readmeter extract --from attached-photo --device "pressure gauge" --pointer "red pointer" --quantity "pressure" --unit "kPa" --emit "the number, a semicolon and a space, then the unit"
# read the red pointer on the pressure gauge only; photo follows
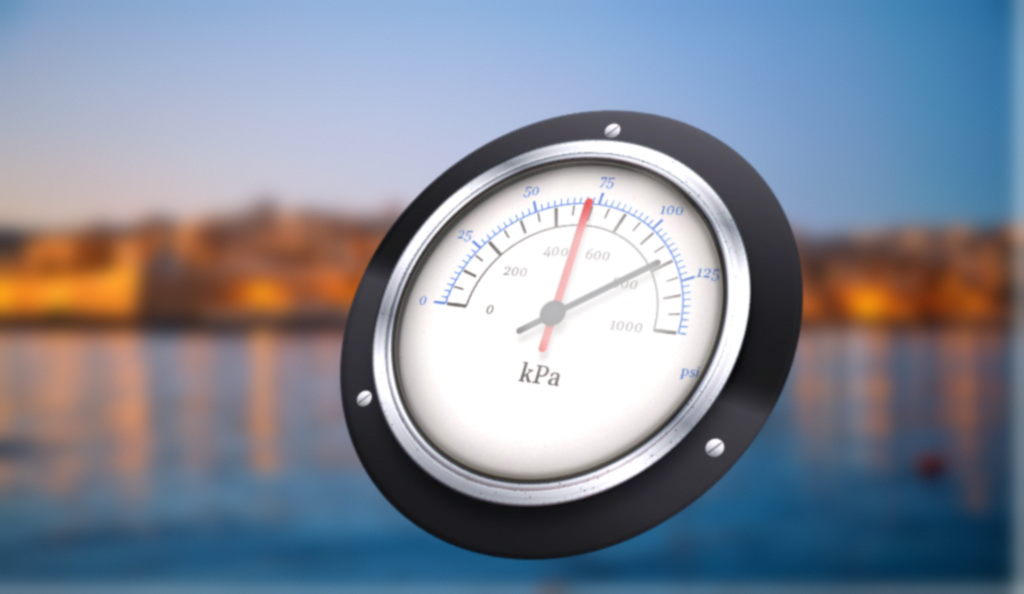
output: 500; kPa
